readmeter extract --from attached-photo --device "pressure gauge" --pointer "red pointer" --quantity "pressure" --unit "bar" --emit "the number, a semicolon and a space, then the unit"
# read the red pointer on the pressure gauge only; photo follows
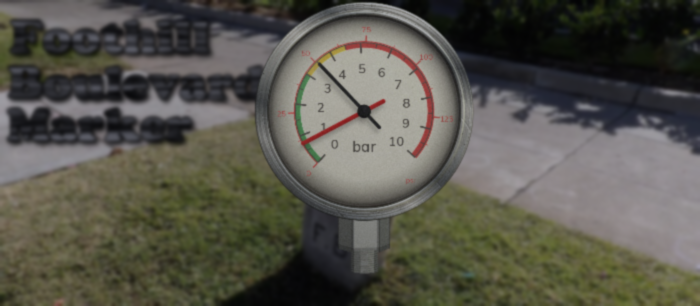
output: 0.75; bar
